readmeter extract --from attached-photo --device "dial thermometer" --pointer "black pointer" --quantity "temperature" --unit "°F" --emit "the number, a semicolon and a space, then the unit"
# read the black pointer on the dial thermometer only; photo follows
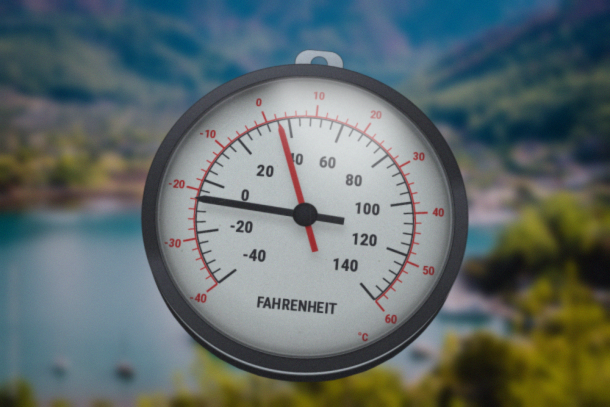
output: -8; °F
